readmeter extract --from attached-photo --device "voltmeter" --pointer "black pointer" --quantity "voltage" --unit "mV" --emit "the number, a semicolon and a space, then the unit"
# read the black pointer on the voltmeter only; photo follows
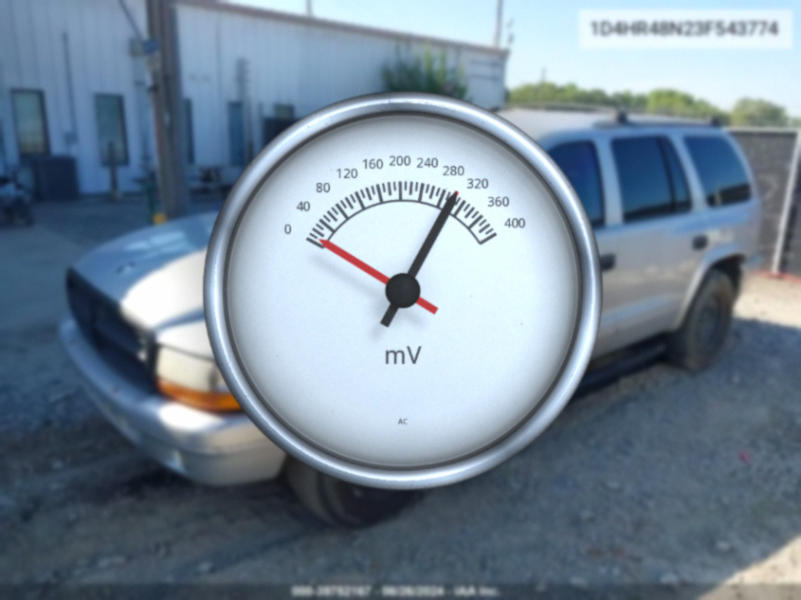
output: 300; mV
